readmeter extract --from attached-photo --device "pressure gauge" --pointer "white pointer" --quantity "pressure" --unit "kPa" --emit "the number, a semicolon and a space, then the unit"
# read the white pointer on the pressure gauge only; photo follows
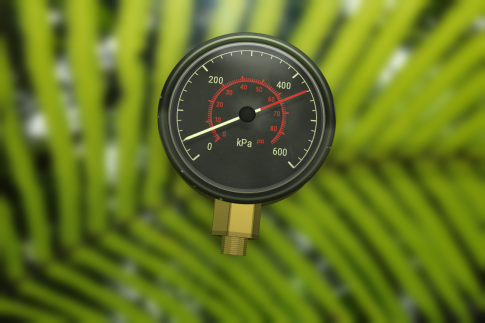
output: 40; kPa
